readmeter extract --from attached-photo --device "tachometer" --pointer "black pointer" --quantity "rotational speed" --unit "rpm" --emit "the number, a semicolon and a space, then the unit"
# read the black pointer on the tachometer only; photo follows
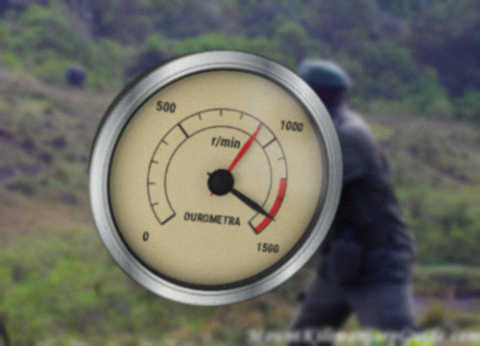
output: 1400; rpm
